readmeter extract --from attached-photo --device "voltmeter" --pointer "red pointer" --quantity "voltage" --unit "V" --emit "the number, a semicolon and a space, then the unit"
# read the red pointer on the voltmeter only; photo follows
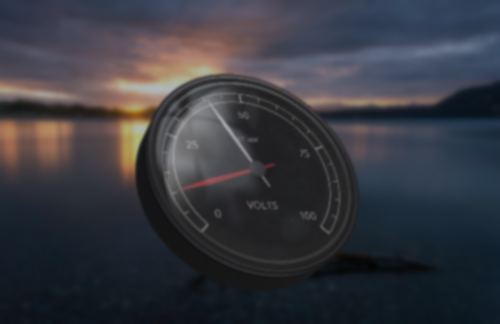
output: 10; V
